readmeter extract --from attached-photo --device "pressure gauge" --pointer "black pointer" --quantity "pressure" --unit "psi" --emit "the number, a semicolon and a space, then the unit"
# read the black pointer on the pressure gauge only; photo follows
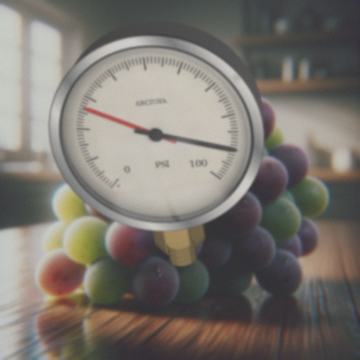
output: 90; psi
